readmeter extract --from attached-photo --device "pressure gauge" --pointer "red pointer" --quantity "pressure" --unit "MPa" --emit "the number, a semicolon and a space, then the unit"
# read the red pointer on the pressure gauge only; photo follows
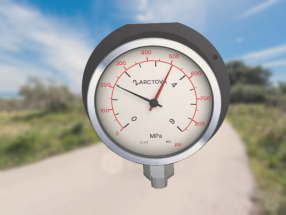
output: 3.5; MPa
